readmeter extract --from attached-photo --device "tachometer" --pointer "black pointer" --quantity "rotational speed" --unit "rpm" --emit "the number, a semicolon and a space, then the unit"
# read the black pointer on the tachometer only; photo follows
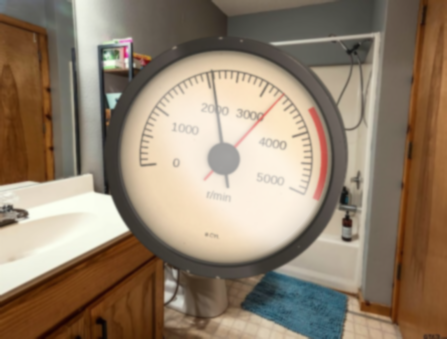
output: 2100; rpm
